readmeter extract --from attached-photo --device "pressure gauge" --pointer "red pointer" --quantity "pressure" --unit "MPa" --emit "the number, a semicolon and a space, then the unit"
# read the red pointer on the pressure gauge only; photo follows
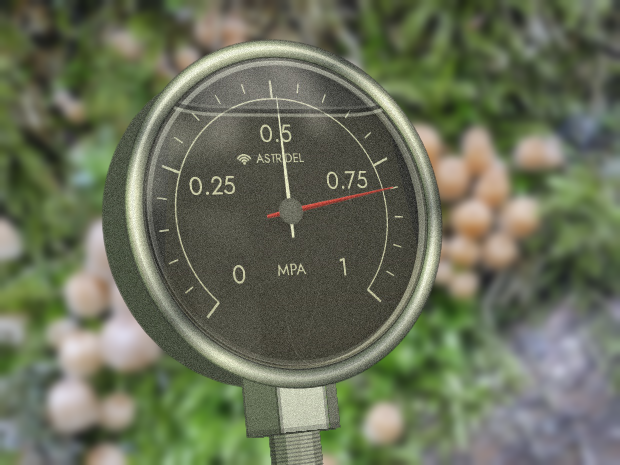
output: 0.8; MPa
